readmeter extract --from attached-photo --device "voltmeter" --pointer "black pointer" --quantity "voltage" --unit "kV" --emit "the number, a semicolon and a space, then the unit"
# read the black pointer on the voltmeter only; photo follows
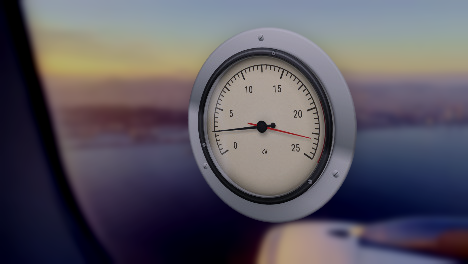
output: 2.5; kV
